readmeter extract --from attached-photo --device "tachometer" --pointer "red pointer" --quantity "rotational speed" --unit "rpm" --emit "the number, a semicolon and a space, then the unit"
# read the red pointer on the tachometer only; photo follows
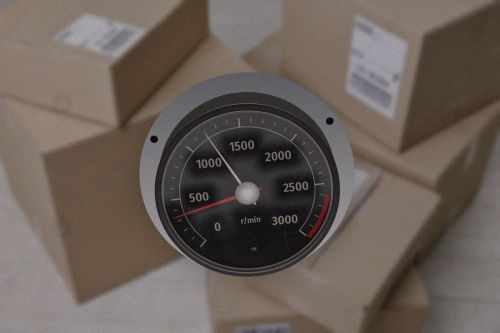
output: 350; rpm
